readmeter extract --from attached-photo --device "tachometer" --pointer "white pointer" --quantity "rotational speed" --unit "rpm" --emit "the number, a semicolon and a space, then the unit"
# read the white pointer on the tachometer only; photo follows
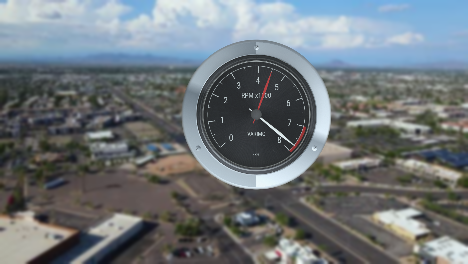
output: 7750; rpm
